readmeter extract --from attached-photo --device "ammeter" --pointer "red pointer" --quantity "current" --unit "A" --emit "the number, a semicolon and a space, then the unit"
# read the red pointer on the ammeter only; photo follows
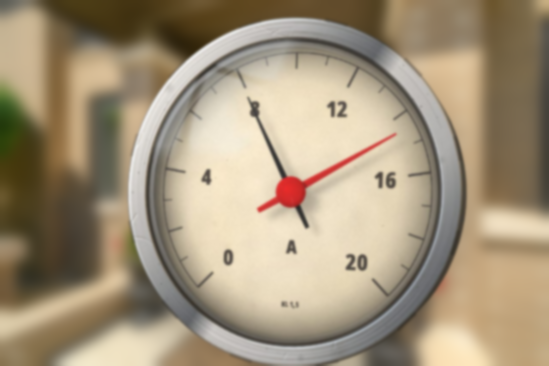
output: 14.5; A
